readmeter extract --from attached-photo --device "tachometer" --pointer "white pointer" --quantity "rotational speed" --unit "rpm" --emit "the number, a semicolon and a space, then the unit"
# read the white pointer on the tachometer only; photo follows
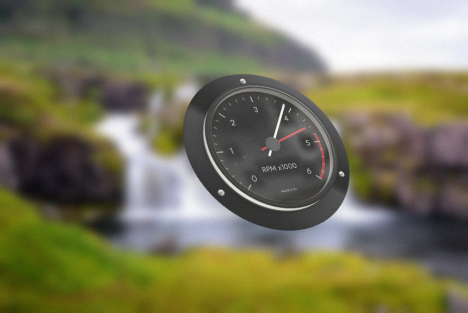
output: 3800; rpm
